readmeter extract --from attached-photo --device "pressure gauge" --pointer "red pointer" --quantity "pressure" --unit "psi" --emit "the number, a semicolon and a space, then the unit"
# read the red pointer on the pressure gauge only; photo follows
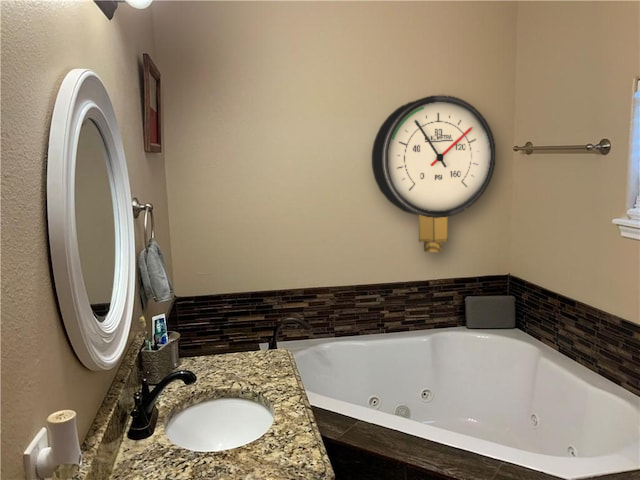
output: 110; psi
